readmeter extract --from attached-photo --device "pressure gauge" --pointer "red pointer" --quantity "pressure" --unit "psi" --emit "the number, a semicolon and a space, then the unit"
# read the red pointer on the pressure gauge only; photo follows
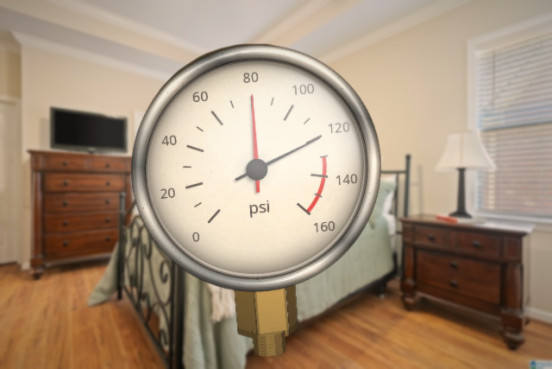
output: 80; psi
